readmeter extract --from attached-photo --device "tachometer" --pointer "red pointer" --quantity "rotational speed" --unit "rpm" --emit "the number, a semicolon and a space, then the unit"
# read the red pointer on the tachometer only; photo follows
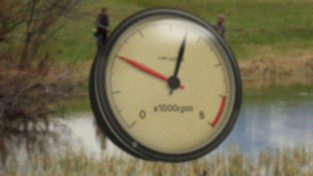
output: 2000; rpm
